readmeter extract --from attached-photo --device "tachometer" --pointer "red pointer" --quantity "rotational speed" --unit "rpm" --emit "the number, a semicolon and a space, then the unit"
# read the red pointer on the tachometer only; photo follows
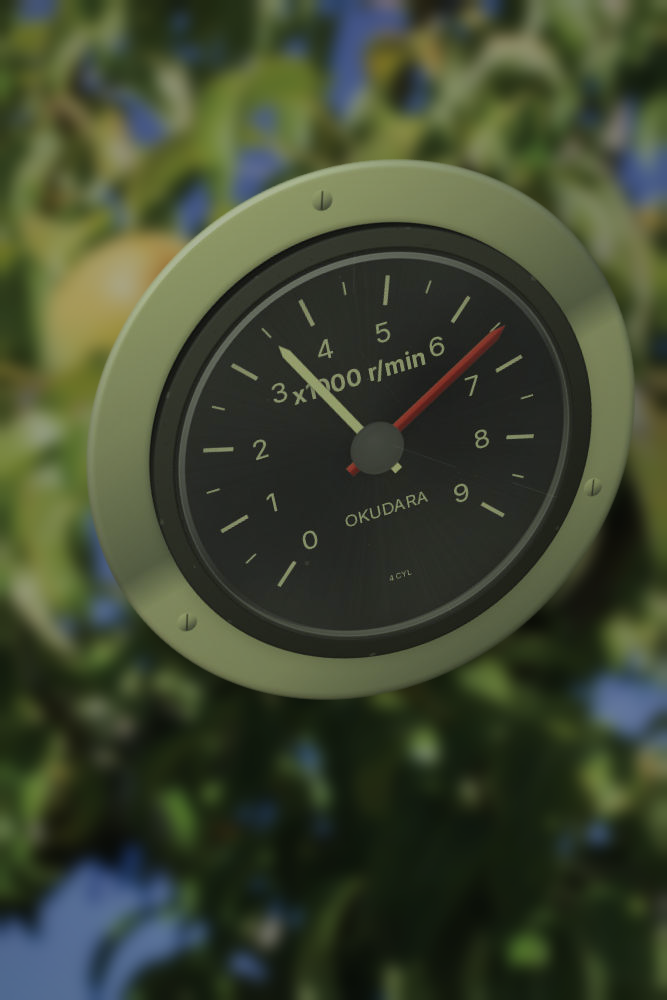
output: 6500; rpm
